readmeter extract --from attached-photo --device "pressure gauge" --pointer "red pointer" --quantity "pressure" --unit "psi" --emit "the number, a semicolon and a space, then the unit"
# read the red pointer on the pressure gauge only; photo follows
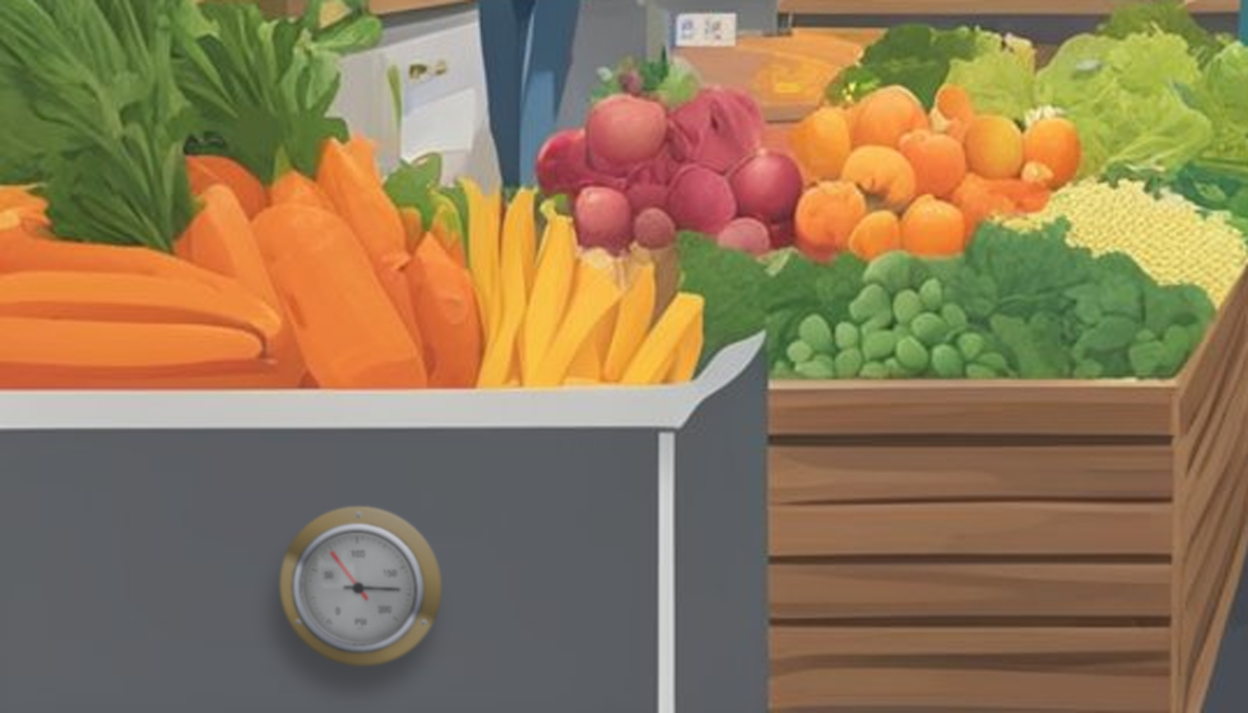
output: 75; psi
